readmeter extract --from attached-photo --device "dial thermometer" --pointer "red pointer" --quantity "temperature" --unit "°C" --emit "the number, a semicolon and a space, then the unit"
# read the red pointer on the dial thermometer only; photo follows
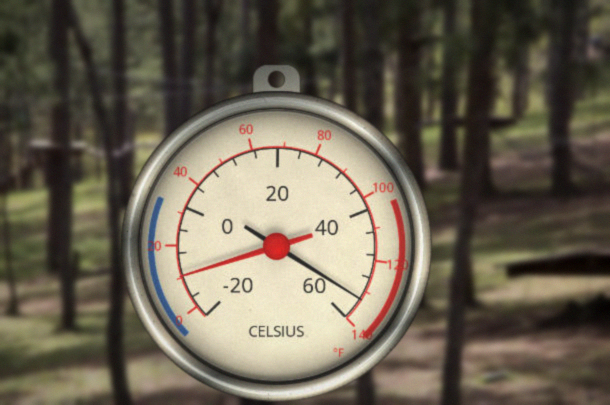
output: -12; °C
